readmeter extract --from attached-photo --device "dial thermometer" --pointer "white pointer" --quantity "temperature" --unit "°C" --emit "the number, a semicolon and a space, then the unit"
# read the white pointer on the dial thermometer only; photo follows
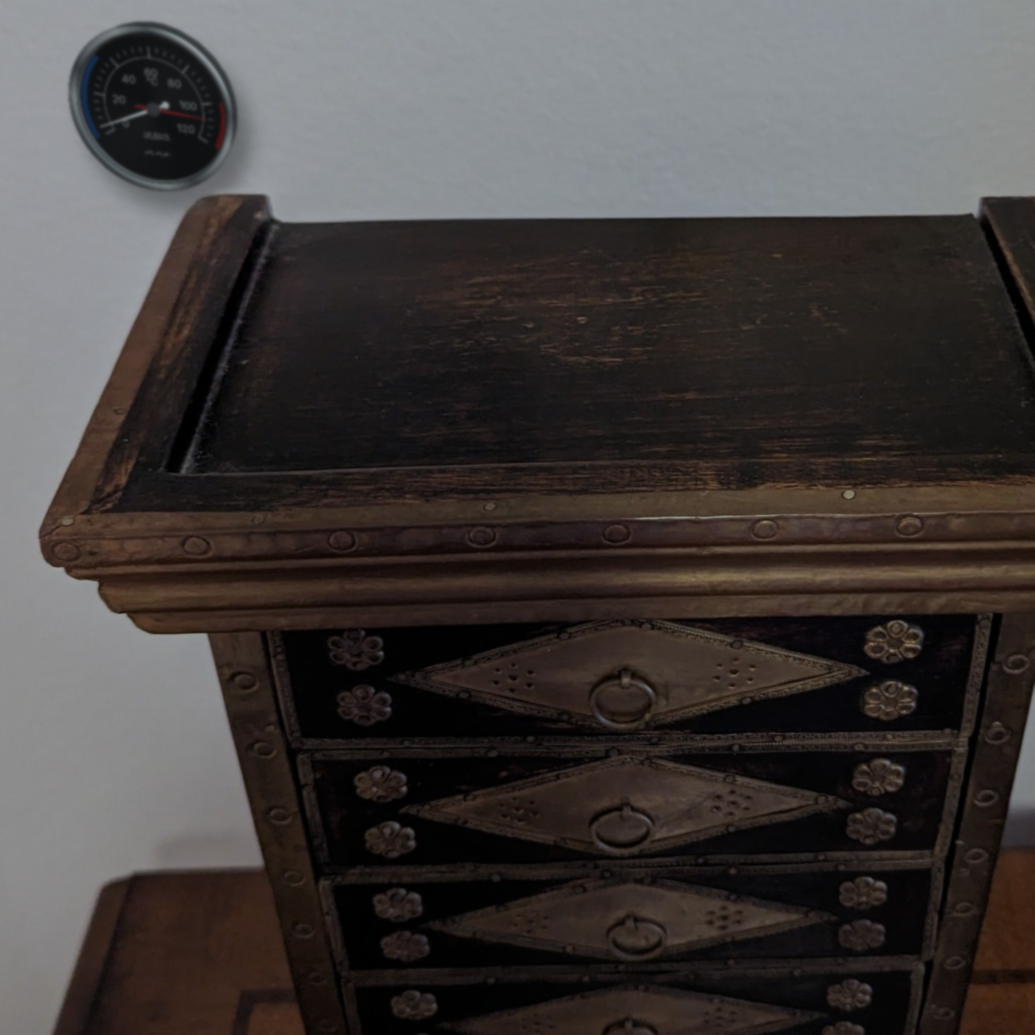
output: 4; °C
